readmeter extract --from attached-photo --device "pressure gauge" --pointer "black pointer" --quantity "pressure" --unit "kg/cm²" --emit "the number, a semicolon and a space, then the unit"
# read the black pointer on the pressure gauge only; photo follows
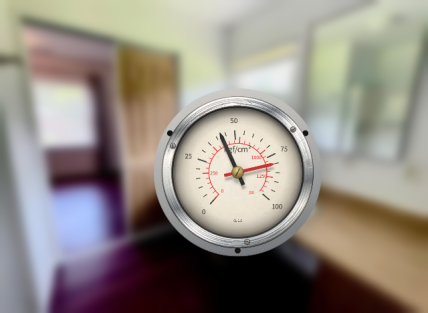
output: 42.5; kg/cm²
